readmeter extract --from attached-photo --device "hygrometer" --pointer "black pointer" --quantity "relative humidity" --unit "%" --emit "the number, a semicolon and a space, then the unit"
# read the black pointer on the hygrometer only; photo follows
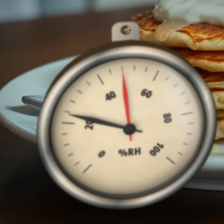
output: 24; %
